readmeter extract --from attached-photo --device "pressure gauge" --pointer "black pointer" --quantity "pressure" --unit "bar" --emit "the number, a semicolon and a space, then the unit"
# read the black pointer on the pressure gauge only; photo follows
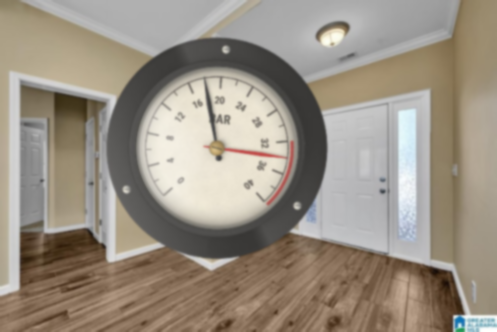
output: 18; bar
